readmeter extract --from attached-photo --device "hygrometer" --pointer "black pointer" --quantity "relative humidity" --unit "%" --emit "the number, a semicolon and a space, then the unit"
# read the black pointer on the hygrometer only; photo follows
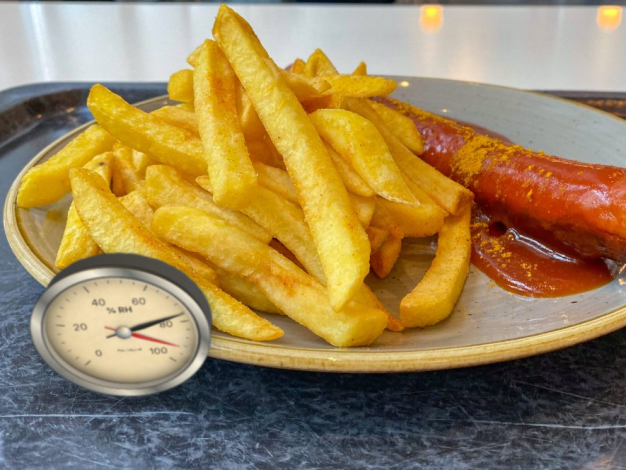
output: 76; %
